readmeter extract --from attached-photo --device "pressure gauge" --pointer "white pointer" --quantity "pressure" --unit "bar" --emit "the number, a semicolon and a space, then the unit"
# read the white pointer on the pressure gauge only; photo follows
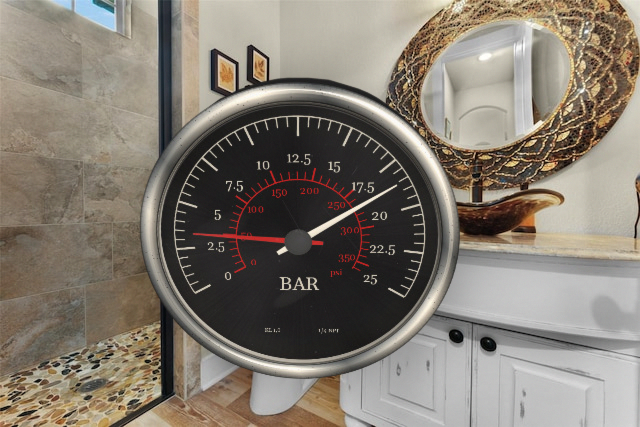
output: 18.5; bar
